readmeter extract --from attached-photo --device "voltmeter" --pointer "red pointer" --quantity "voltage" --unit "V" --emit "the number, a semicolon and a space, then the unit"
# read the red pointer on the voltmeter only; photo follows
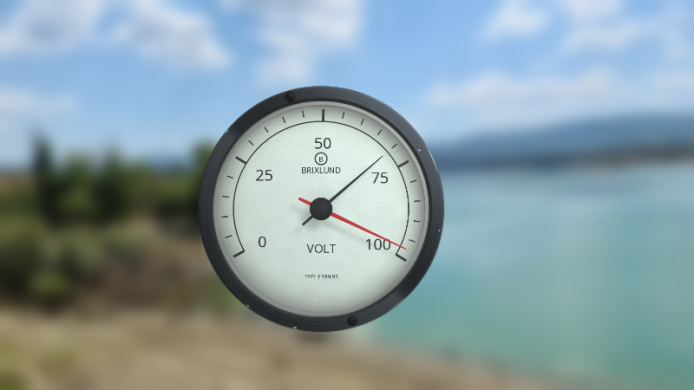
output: 97.5; V
